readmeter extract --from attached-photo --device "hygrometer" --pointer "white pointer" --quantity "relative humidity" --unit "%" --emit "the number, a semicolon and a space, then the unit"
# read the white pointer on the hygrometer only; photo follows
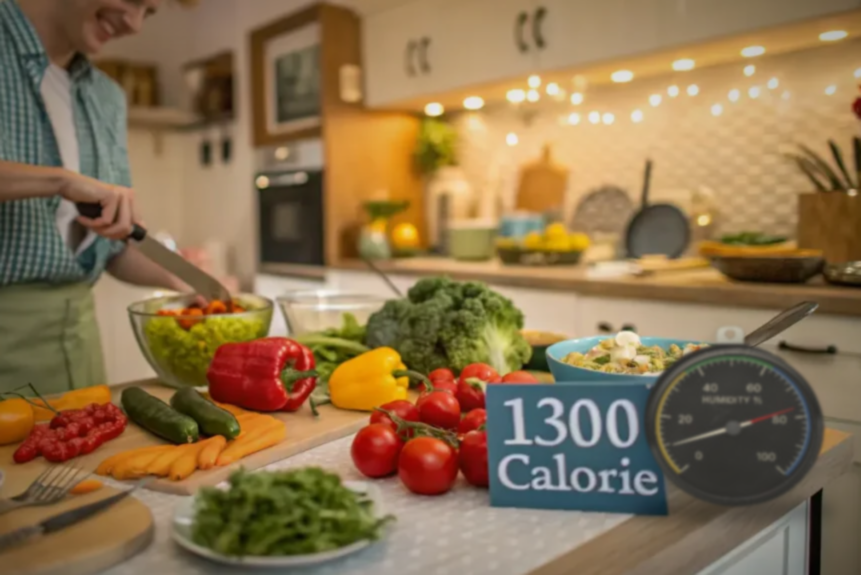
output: 10; %
